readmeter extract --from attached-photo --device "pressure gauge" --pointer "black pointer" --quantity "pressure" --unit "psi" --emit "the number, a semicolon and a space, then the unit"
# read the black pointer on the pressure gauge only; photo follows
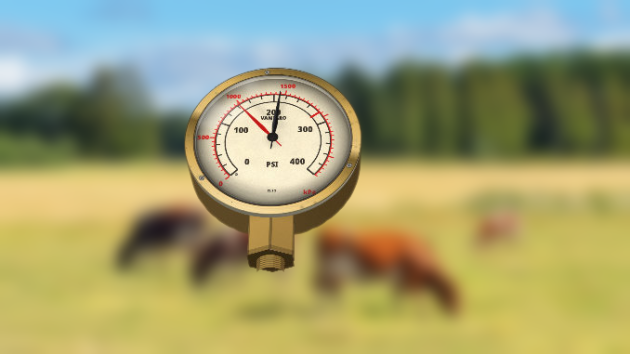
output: 210; psi
